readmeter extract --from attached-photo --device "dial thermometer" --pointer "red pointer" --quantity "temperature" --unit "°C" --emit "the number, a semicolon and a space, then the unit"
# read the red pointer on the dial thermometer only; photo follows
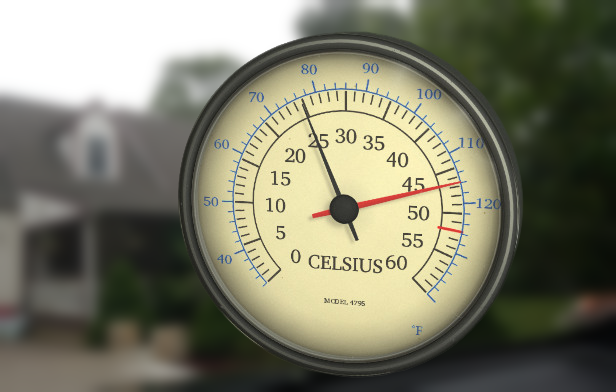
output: 46.5; °C
